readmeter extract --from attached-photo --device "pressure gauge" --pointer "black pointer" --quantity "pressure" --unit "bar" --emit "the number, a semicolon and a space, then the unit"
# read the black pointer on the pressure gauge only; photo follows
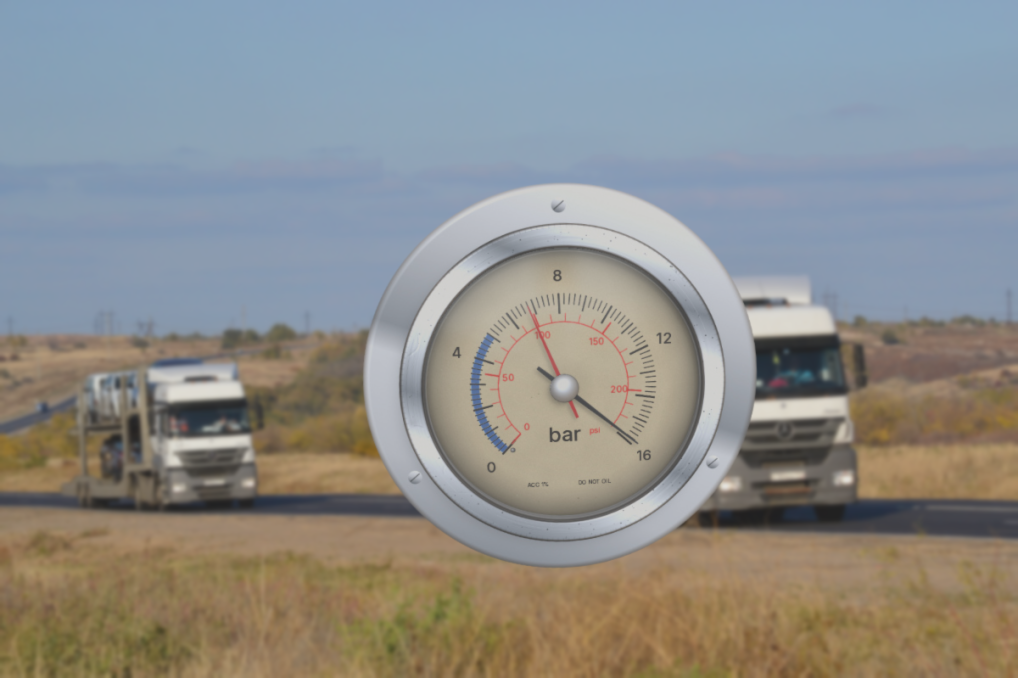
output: 15.8; bar
